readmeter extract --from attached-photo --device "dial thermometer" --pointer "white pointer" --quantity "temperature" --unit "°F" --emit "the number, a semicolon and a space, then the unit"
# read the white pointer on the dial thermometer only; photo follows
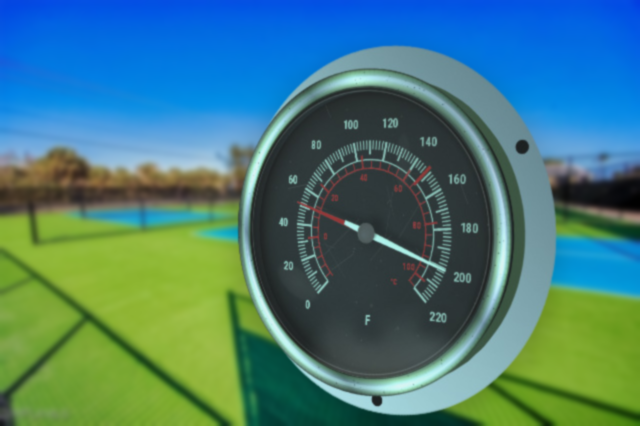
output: 200; °F
